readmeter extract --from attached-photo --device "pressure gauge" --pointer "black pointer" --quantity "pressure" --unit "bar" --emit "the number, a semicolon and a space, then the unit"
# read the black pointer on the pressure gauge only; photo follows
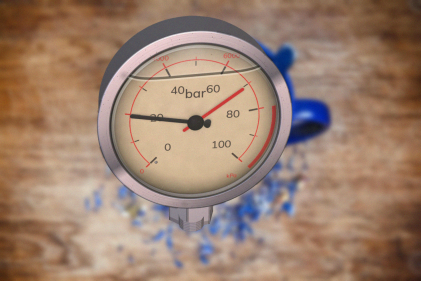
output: 20; bar
